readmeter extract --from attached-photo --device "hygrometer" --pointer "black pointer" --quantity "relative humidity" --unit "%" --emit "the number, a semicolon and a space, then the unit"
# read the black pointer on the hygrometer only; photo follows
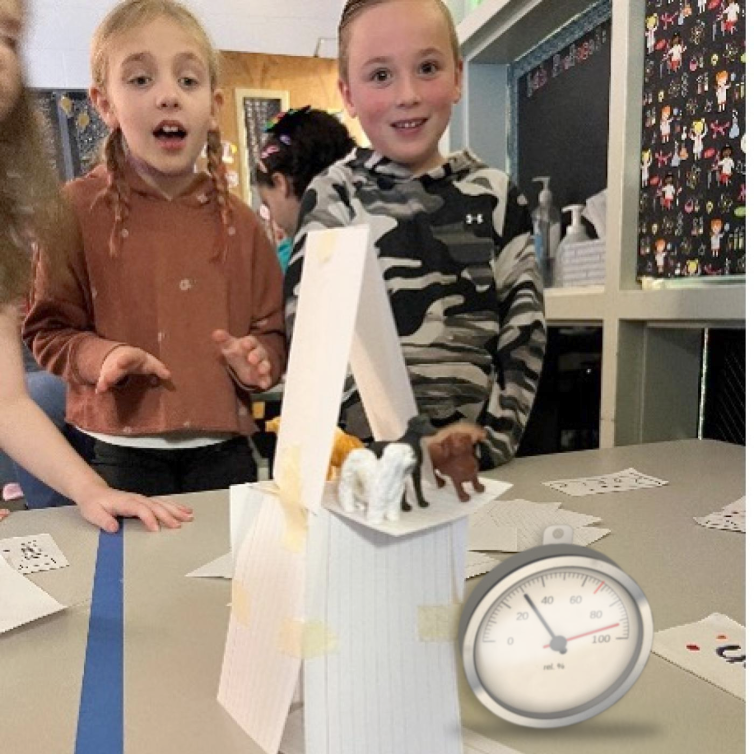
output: 30; %
